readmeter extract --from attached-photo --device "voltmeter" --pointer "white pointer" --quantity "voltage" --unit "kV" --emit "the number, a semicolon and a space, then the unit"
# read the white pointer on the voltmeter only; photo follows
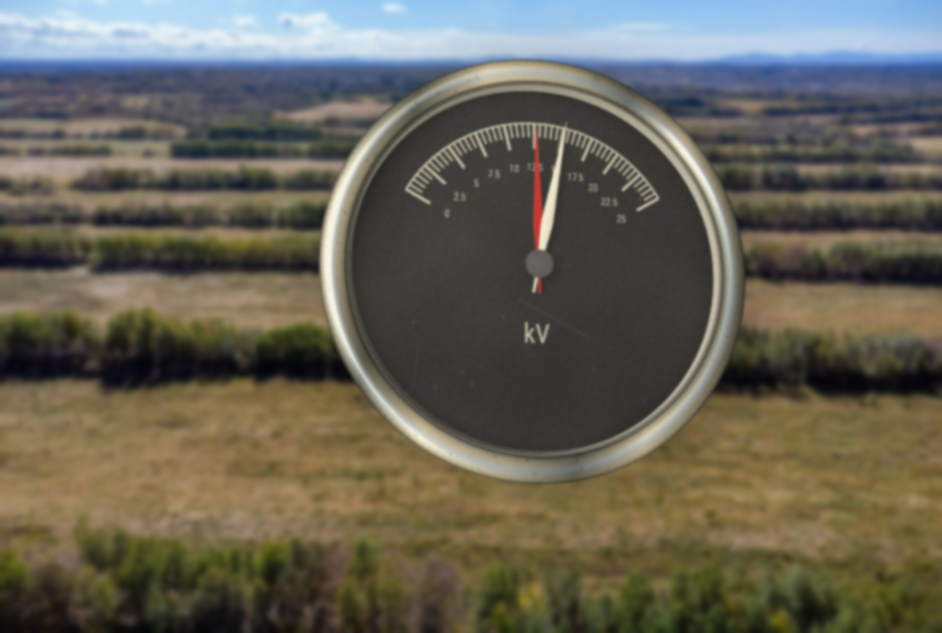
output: 15; kV
